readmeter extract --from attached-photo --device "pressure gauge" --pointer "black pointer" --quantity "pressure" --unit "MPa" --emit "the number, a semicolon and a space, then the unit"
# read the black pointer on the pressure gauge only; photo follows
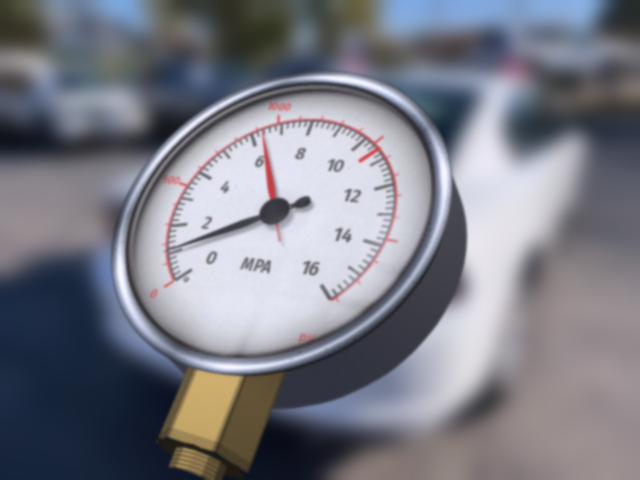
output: 1; MPa
